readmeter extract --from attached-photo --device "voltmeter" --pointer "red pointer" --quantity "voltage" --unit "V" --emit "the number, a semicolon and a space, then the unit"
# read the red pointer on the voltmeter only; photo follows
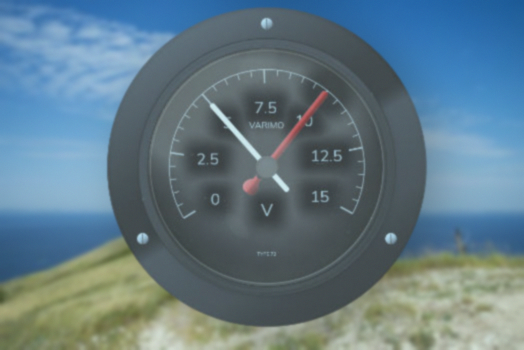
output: 10; V
